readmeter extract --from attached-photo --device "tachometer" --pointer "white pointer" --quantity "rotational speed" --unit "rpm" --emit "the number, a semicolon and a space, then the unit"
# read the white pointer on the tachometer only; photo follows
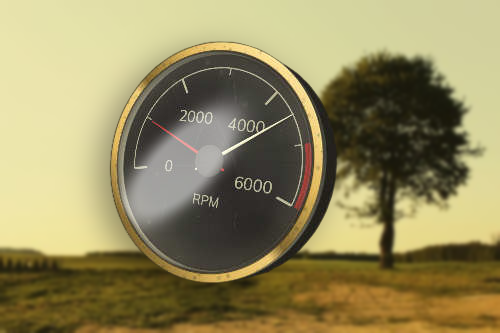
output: 4500; rpm
